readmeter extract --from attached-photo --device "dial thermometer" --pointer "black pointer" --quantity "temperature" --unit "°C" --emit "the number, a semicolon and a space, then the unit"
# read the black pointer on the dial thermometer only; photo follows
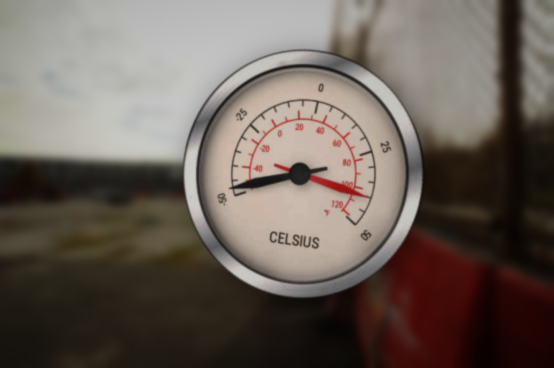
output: -47.5; °C
